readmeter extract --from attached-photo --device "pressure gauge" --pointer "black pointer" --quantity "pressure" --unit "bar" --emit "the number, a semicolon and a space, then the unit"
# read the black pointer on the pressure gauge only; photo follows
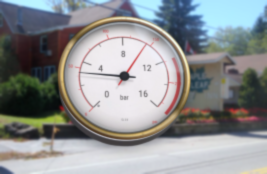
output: 3; bar
